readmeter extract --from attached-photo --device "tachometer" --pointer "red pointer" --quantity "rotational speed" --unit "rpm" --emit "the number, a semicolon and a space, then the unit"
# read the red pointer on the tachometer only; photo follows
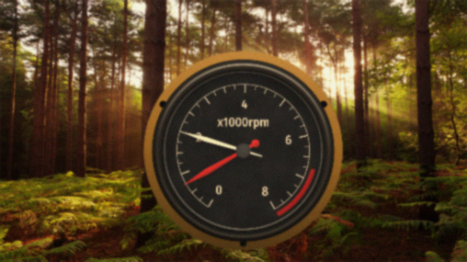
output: 750; rpm
